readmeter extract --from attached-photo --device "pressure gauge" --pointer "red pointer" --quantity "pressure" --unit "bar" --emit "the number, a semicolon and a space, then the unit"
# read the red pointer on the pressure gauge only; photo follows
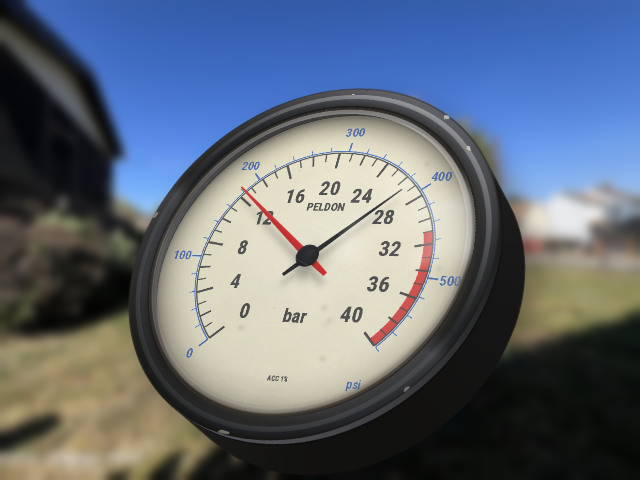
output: 12.5; bar
